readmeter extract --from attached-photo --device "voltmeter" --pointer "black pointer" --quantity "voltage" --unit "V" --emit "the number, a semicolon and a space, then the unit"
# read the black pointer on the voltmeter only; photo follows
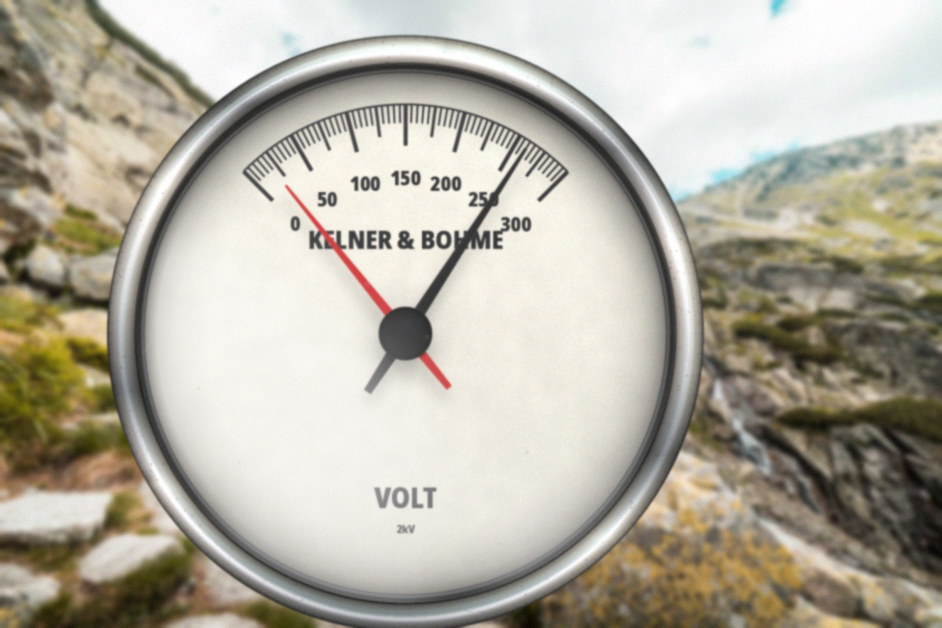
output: 260; V
